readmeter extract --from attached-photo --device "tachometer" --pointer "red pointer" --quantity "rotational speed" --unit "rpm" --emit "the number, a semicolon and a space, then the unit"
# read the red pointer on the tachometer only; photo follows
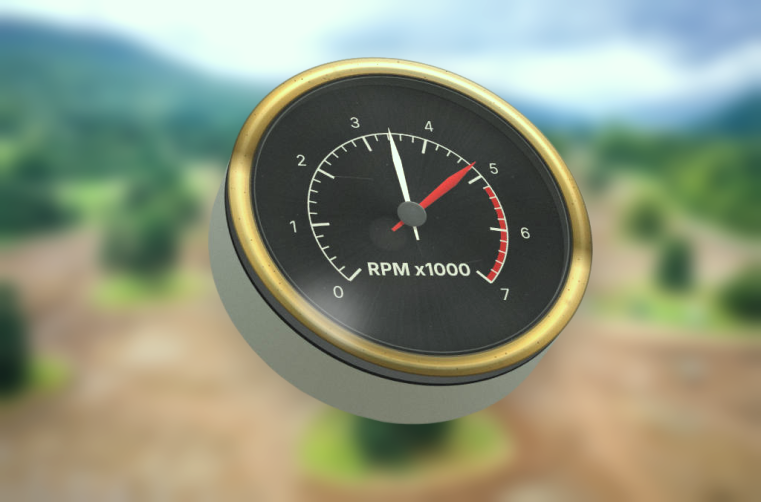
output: 4800; rpm
